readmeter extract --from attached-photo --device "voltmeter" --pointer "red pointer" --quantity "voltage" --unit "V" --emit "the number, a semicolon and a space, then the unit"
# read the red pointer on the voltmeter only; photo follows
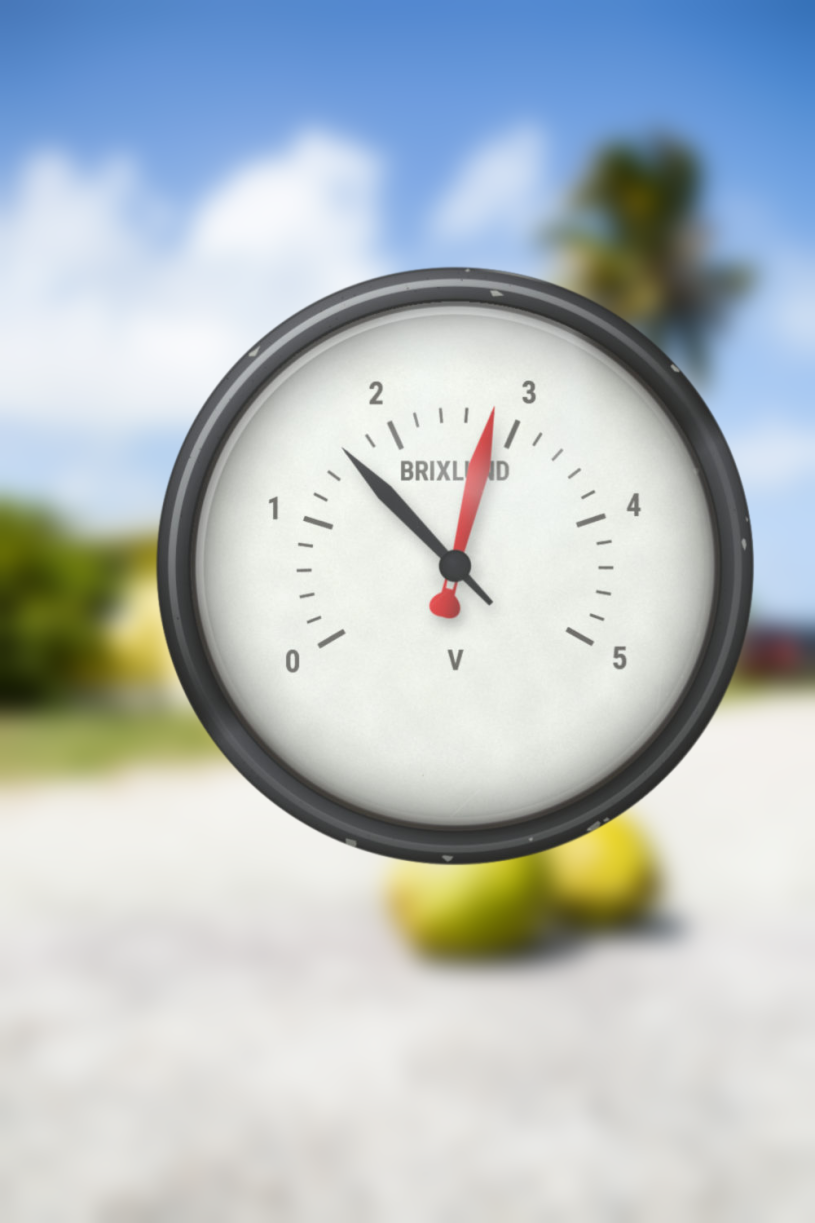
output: 2.8; V
